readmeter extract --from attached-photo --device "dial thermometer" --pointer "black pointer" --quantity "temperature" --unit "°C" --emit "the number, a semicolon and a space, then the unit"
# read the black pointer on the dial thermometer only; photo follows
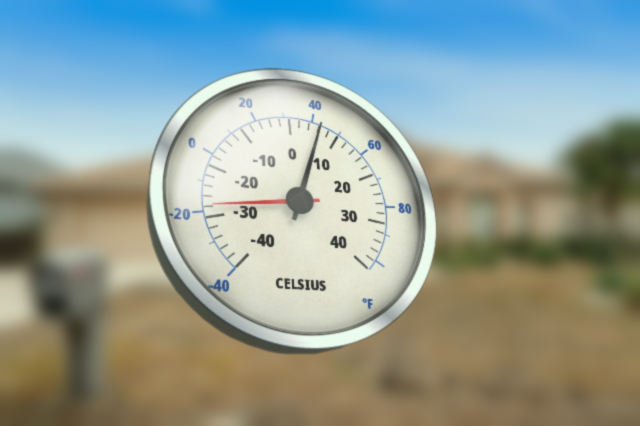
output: 6; °C
